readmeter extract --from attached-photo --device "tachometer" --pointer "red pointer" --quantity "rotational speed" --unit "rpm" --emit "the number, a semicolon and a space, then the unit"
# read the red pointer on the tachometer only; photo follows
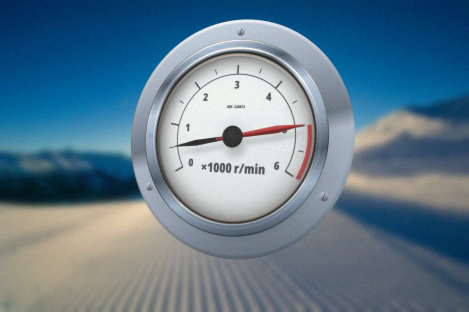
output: 5000; rpm
